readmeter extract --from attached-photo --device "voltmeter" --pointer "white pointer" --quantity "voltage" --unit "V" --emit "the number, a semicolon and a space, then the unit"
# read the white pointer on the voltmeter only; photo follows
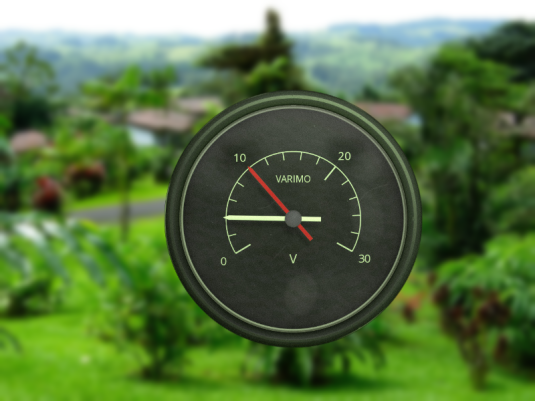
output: 4; V
